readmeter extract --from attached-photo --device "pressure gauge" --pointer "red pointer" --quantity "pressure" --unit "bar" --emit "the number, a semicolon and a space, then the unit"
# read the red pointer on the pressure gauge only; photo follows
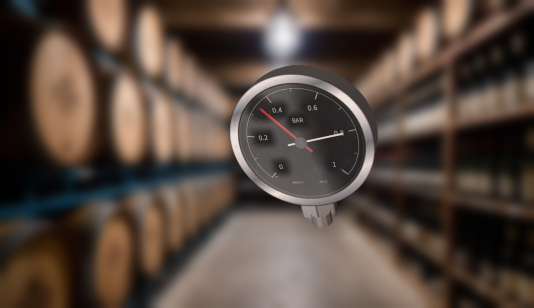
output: 0.35; bar
